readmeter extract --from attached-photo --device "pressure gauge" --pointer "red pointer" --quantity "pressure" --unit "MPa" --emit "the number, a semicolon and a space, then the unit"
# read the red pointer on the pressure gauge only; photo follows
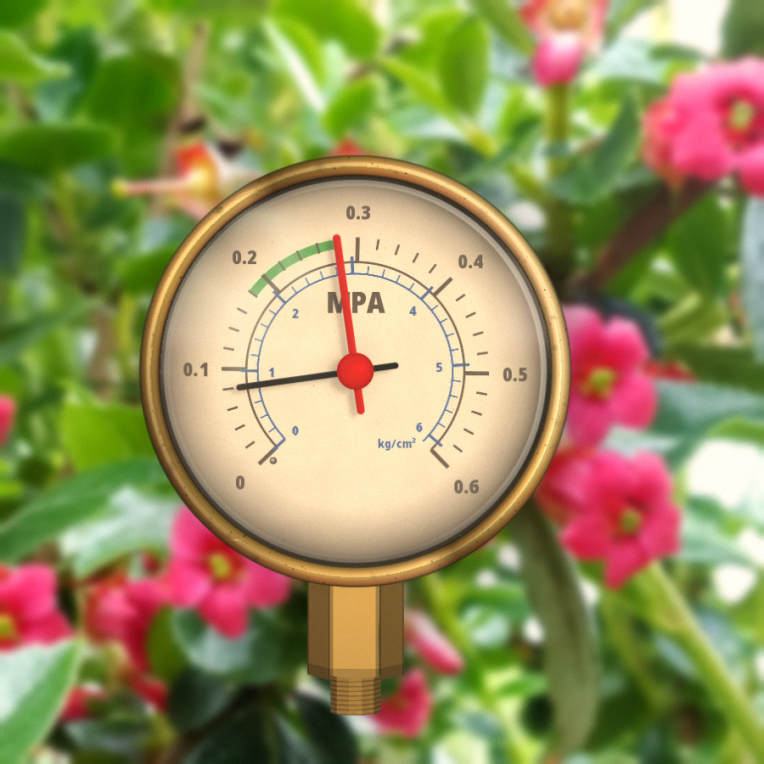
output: 0.28; MPa
